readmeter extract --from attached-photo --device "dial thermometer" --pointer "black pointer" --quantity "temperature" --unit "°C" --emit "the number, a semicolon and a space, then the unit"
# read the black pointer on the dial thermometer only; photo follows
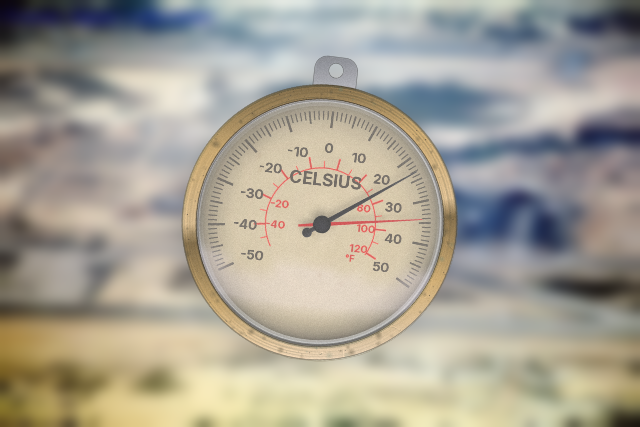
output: 23; °C
